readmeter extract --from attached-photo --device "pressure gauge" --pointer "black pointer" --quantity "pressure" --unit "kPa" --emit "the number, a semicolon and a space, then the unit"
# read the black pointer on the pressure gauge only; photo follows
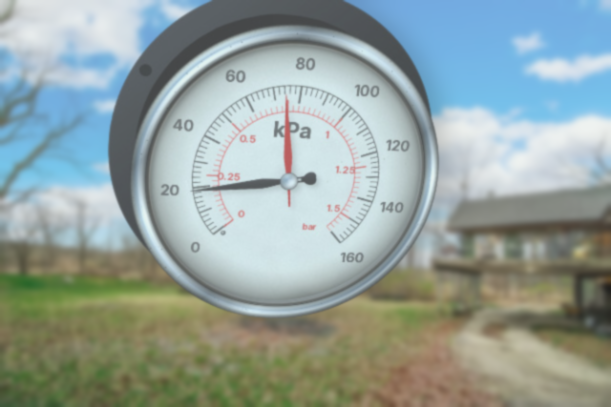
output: 20; kPa
